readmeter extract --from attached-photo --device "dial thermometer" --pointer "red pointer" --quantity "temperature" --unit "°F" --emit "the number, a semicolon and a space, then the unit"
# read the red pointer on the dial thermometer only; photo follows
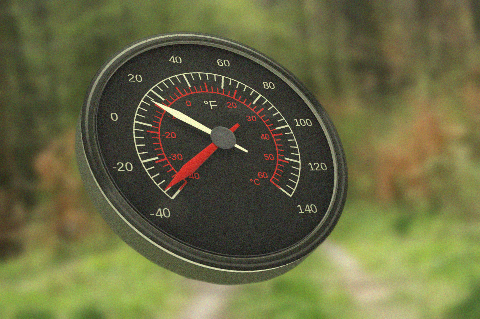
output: -36; °F
